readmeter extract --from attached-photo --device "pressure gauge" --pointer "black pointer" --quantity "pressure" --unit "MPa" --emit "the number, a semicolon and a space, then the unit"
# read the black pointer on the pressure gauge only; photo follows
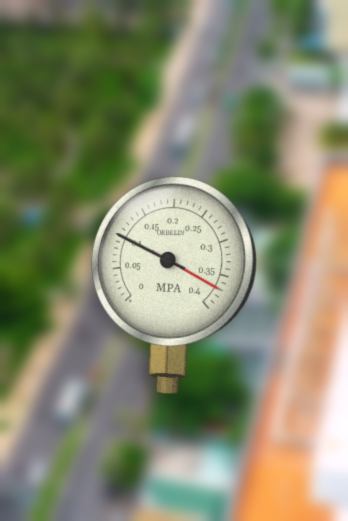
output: 0.1; MPa
